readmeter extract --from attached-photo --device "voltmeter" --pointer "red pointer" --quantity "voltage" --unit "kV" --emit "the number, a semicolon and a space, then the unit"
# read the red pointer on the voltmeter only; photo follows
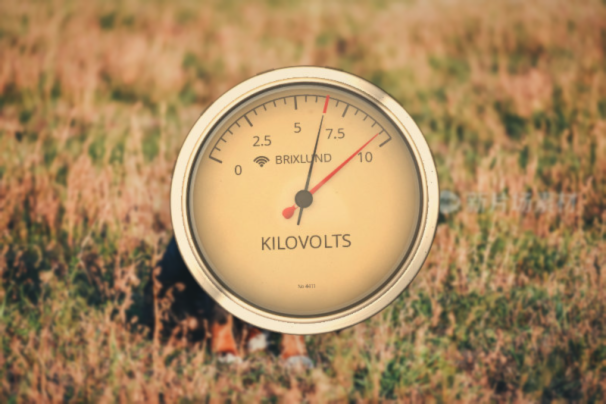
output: 9.5; kV
